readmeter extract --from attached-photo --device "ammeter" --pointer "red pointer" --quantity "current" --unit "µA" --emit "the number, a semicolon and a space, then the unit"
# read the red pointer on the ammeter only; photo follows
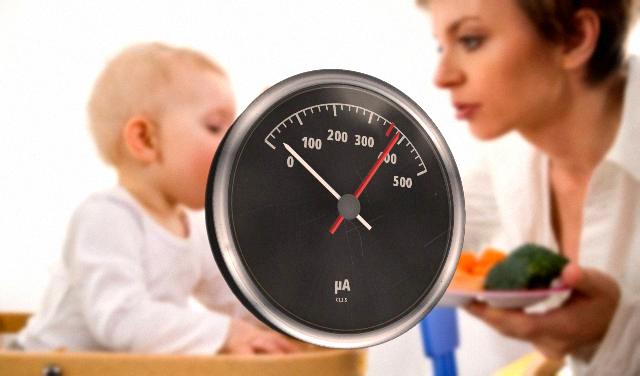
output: 380; µA
